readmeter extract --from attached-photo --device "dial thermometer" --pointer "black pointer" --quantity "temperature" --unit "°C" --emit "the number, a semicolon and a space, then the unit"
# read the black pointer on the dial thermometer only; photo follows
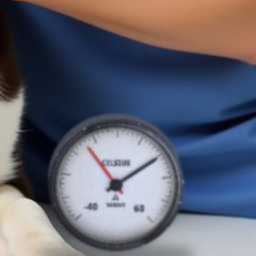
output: 30; °C
